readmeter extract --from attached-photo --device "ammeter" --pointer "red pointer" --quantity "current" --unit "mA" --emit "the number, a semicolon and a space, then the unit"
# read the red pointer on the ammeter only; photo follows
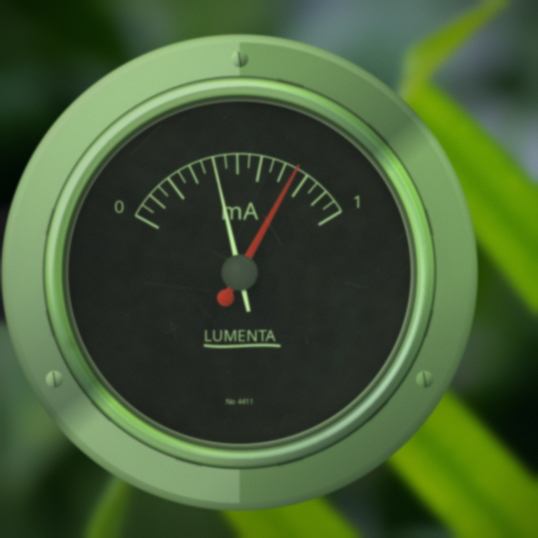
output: 0.75; mA
